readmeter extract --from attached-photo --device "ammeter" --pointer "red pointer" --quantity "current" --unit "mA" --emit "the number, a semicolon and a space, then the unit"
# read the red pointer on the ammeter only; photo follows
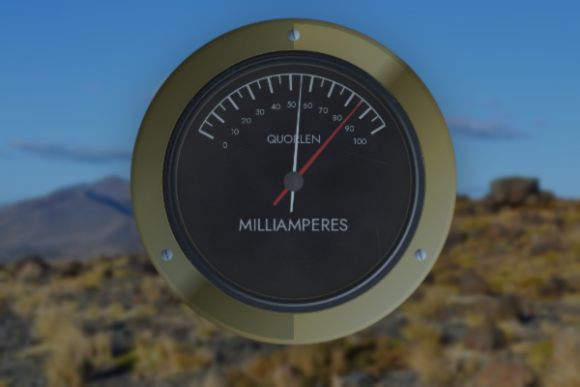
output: 85; mA
